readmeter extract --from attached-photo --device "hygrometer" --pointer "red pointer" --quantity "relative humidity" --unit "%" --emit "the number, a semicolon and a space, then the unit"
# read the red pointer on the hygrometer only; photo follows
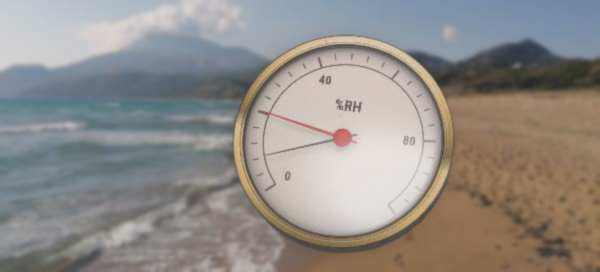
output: 20; %
